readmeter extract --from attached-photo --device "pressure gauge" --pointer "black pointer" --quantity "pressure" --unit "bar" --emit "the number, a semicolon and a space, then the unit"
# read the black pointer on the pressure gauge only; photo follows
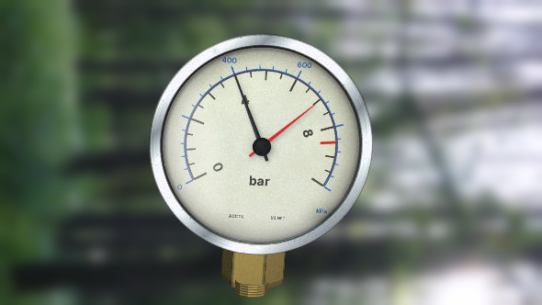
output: 4; bar
